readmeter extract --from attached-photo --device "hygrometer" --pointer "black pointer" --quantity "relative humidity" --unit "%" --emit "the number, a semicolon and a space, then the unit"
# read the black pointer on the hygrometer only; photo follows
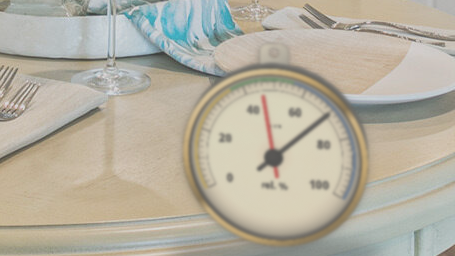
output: 70; %
